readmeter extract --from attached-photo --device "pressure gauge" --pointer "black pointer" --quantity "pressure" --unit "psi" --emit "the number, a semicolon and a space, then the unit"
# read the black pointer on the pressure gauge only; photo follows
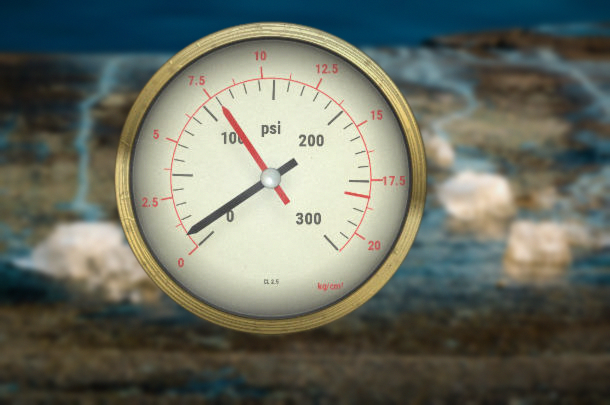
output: 10; psi
